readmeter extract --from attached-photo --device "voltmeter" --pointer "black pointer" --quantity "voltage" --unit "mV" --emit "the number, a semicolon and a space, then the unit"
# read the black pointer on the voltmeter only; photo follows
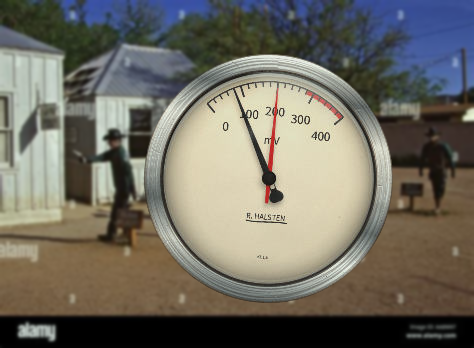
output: 80; mV
